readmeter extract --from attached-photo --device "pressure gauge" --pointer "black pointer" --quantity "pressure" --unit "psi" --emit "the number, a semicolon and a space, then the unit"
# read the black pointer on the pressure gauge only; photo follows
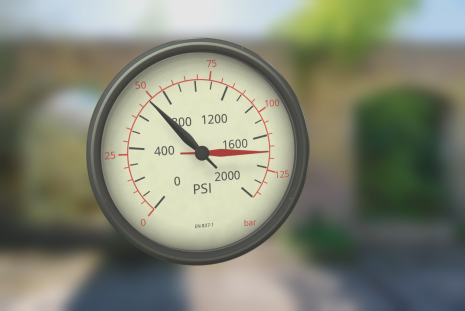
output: 700; psi
